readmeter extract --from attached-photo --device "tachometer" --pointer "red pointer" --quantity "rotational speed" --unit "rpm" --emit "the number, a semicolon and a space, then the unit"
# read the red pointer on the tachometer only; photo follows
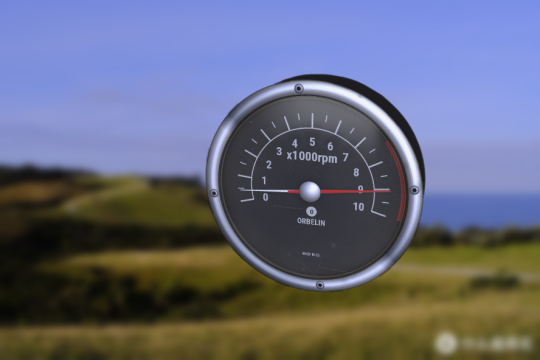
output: 9000; rpm
